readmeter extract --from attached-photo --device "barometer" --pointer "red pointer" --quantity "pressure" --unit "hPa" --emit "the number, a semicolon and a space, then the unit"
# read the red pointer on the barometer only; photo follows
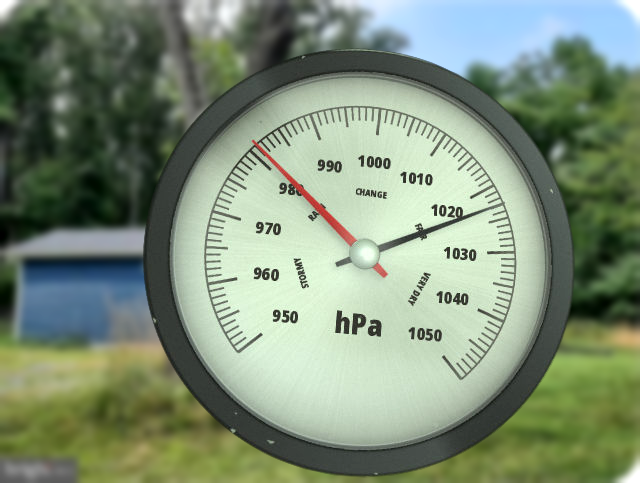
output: 981; hPa
